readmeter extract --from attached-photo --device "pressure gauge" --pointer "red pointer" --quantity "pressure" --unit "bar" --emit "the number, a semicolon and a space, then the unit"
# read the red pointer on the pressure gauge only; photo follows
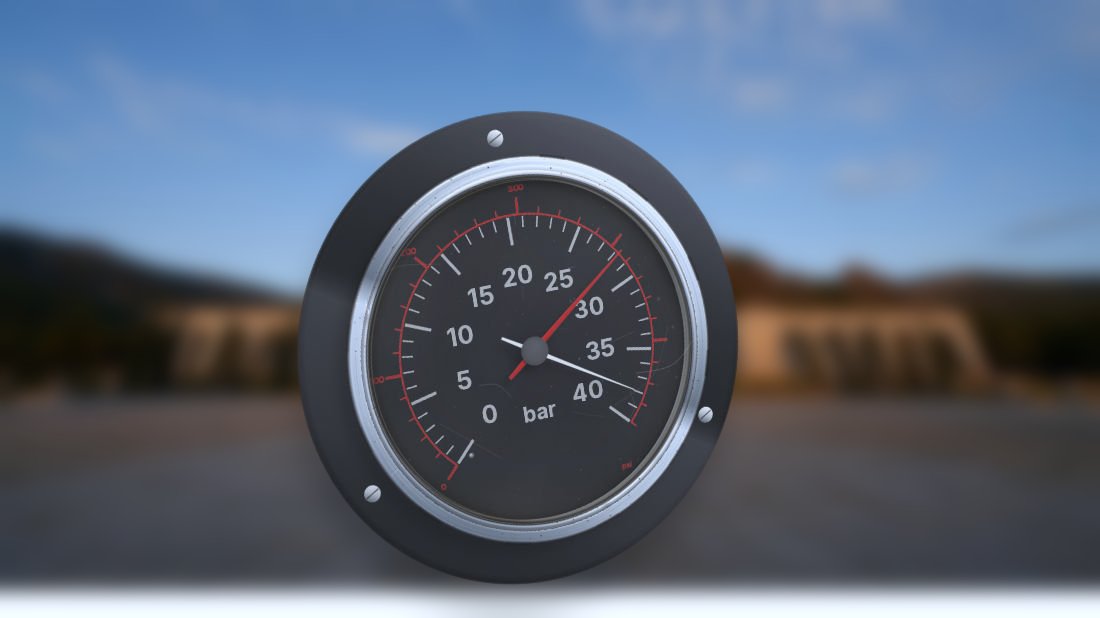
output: 28; bar
